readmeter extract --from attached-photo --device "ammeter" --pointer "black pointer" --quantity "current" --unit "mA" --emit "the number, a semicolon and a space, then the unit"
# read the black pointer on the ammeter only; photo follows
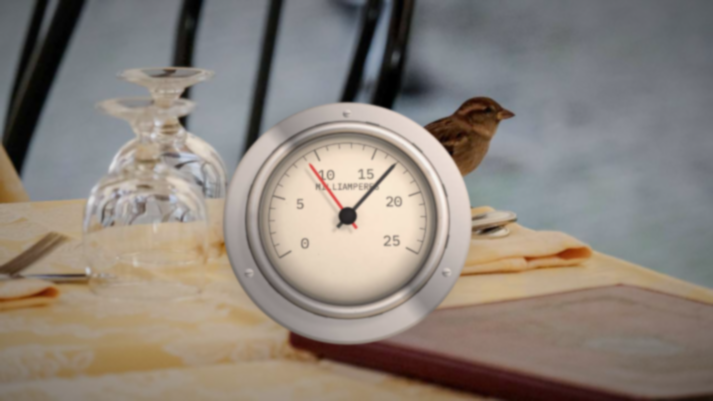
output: 17; mA
